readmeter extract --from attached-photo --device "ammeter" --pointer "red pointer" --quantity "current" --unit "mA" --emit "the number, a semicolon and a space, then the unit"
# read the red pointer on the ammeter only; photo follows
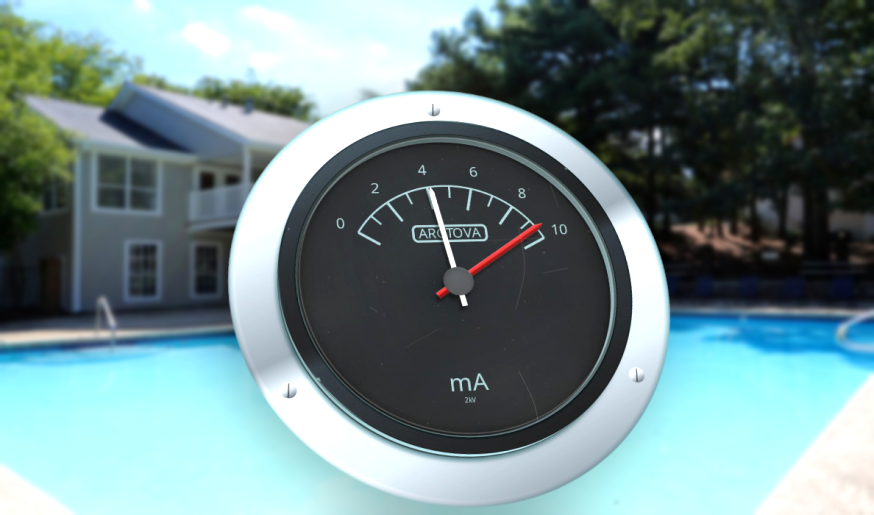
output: 9.5; mA
